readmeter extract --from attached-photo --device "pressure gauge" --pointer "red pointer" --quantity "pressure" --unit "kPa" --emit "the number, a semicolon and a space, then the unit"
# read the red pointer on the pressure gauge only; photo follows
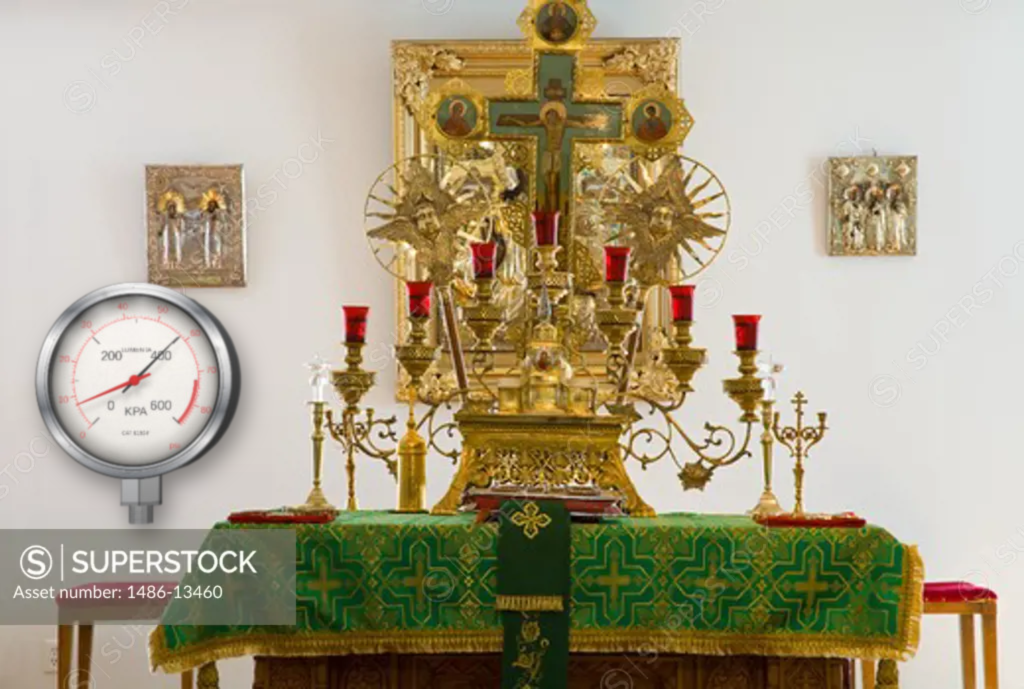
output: 50; kPa
